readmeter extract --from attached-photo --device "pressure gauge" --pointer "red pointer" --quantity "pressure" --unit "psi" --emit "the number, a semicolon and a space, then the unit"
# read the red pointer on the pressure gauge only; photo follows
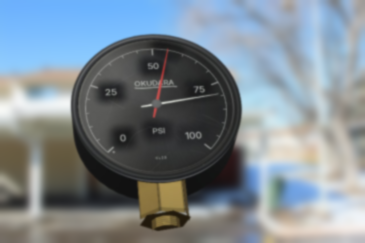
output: 55; psi
